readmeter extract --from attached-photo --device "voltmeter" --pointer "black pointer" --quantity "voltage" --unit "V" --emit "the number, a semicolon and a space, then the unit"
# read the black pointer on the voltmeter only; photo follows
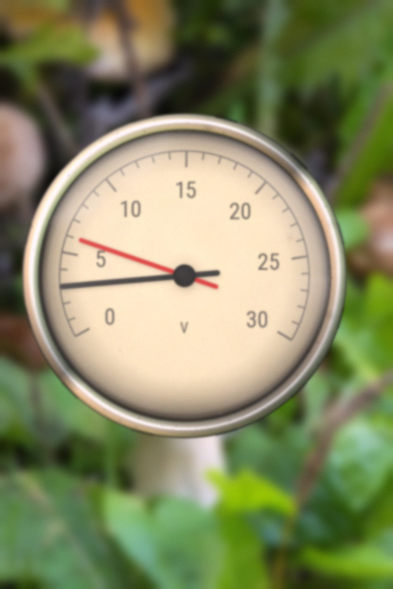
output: 3; V
